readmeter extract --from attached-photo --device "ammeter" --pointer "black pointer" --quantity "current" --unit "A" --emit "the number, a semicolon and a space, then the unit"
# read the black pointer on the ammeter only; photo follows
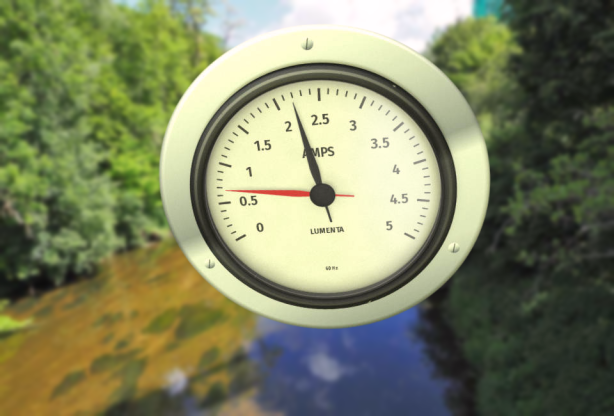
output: 2.2; A
